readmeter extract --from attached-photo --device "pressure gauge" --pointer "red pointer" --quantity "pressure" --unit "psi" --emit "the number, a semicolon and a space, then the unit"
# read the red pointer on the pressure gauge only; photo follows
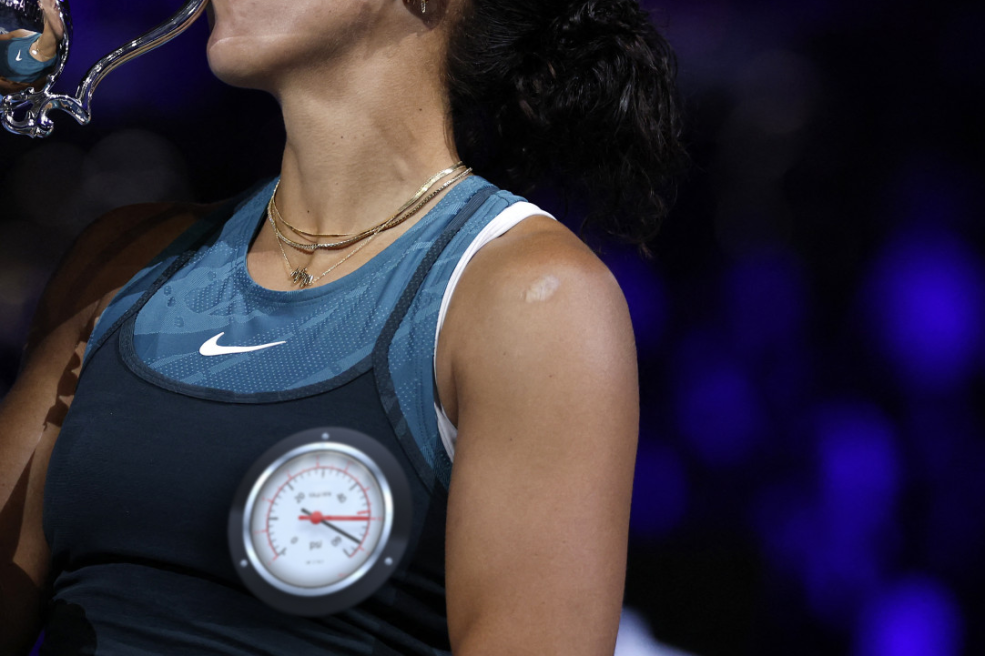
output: 50; psi
